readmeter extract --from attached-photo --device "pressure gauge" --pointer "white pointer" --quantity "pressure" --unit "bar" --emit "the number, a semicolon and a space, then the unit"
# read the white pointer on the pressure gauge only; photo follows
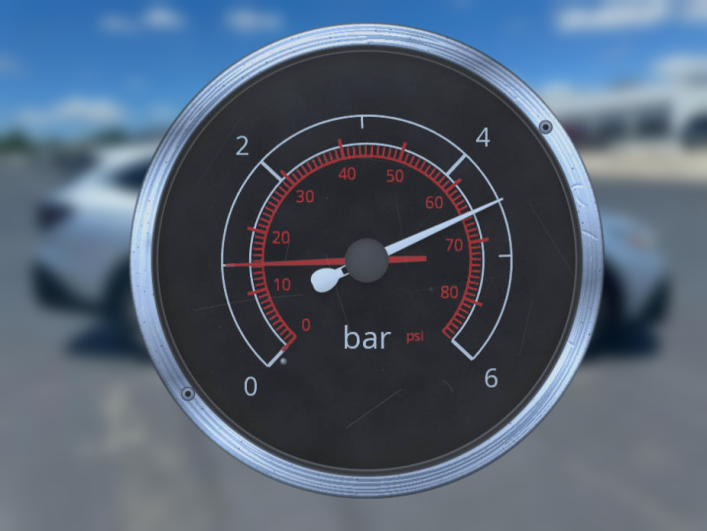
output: 4.5; bar
